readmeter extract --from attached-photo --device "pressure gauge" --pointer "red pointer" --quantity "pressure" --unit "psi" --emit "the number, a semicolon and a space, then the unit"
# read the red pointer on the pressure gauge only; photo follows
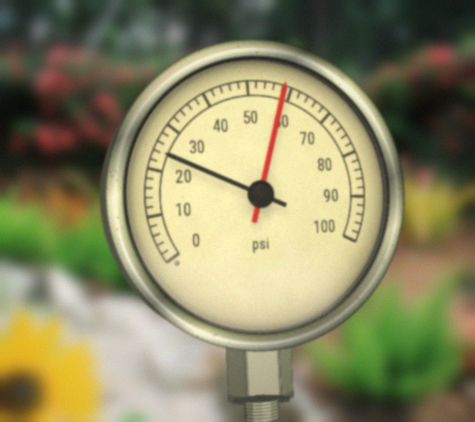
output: 58; psi
